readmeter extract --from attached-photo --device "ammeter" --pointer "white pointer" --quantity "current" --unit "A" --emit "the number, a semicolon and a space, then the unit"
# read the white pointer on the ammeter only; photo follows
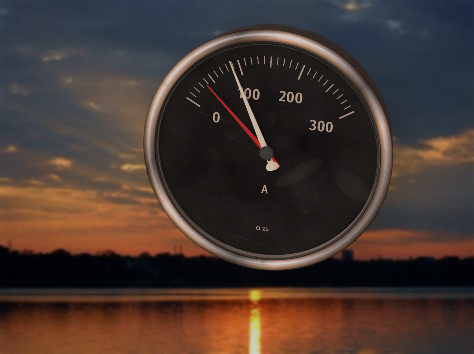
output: 90; A
